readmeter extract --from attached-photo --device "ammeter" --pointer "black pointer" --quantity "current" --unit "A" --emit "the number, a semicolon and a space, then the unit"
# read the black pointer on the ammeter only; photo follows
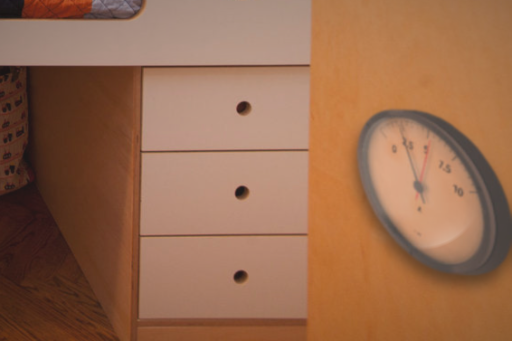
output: 2.5; A
